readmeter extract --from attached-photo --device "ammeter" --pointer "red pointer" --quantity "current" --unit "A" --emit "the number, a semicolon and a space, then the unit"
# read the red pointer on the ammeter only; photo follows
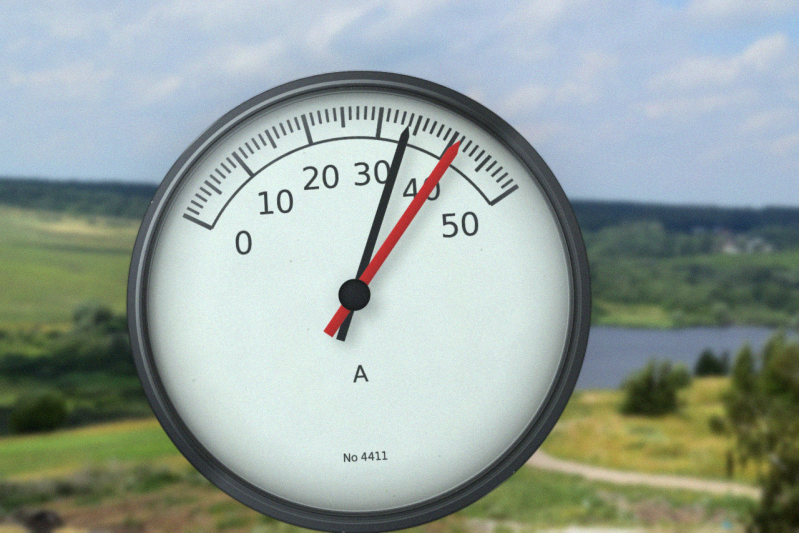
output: 41; A
